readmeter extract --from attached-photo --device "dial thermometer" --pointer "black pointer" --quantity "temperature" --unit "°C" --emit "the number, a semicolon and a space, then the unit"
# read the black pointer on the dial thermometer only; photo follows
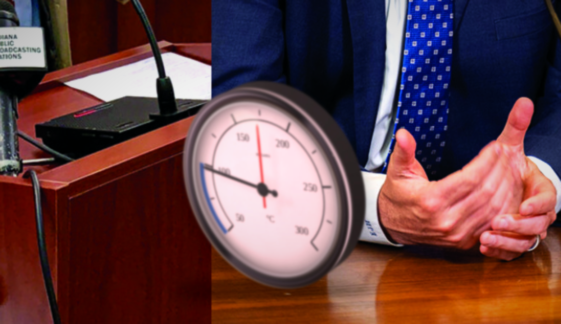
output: 100; °C
